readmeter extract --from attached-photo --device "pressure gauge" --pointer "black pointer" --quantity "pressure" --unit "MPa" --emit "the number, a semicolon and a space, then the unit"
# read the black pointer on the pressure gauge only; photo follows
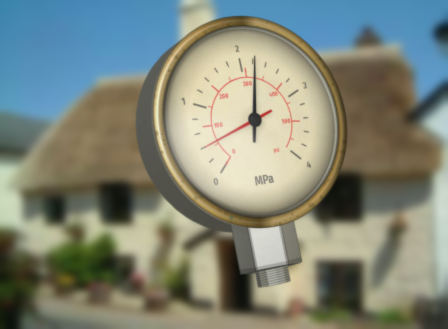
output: 2.2; MPa
